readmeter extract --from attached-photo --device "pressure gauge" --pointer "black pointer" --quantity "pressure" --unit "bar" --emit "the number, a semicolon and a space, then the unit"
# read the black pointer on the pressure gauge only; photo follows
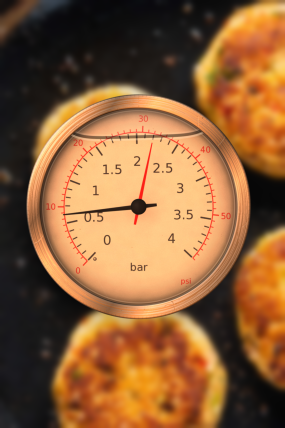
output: 0.6; bar
